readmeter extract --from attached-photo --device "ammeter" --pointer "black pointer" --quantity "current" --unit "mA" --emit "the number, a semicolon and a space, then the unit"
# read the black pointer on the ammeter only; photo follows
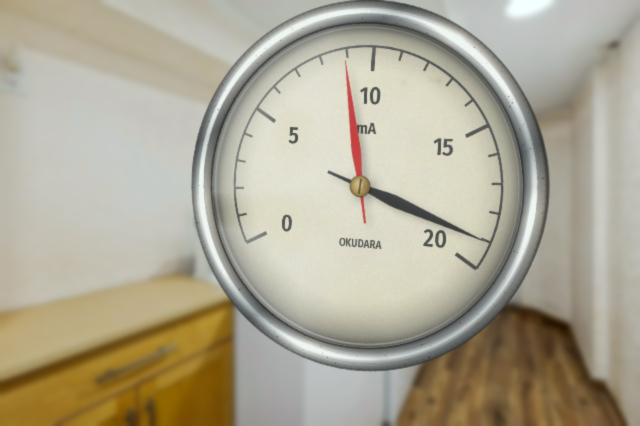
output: 19; mA
